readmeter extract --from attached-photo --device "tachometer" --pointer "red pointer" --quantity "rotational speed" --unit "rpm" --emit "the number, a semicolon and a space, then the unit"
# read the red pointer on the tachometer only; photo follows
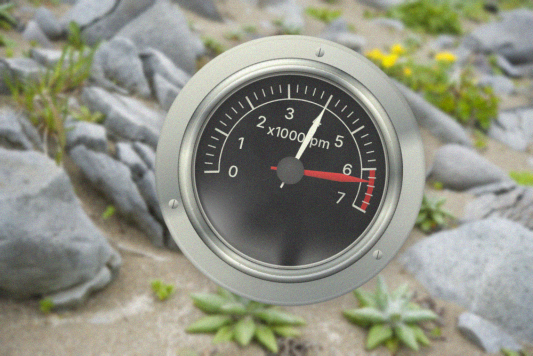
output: 6300; rpm
